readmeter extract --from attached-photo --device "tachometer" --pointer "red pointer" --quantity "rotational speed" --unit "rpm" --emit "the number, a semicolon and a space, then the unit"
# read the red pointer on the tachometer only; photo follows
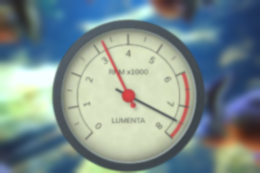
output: 3250; rpm
